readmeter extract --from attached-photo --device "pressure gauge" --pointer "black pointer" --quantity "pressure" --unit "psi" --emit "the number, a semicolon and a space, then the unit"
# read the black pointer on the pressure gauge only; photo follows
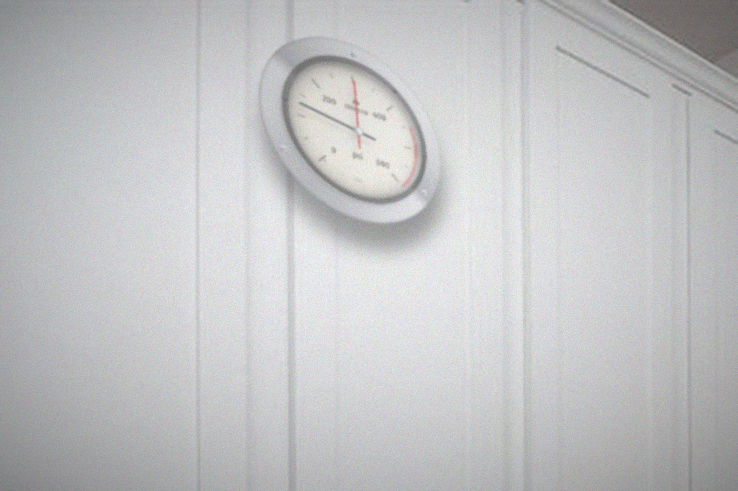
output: 125; psi
